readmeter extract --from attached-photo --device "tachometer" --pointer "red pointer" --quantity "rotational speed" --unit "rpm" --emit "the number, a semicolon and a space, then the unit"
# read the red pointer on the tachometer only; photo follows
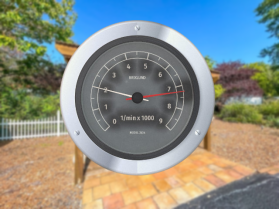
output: 7250; rpm
